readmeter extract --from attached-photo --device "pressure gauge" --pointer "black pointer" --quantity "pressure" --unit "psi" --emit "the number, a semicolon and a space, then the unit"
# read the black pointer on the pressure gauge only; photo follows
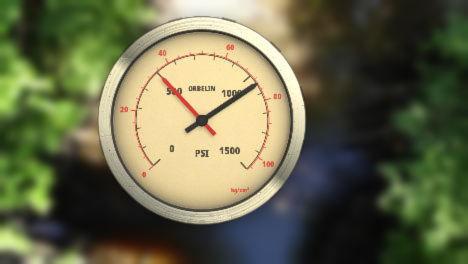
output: 1050; psi
